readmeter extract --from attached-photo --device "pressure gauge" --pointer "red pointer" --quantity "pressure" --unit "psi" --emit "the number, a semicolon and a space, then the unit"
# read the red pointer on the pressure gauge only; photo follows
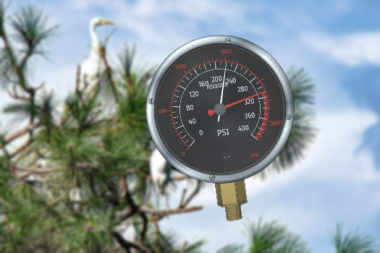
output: 310; psi
